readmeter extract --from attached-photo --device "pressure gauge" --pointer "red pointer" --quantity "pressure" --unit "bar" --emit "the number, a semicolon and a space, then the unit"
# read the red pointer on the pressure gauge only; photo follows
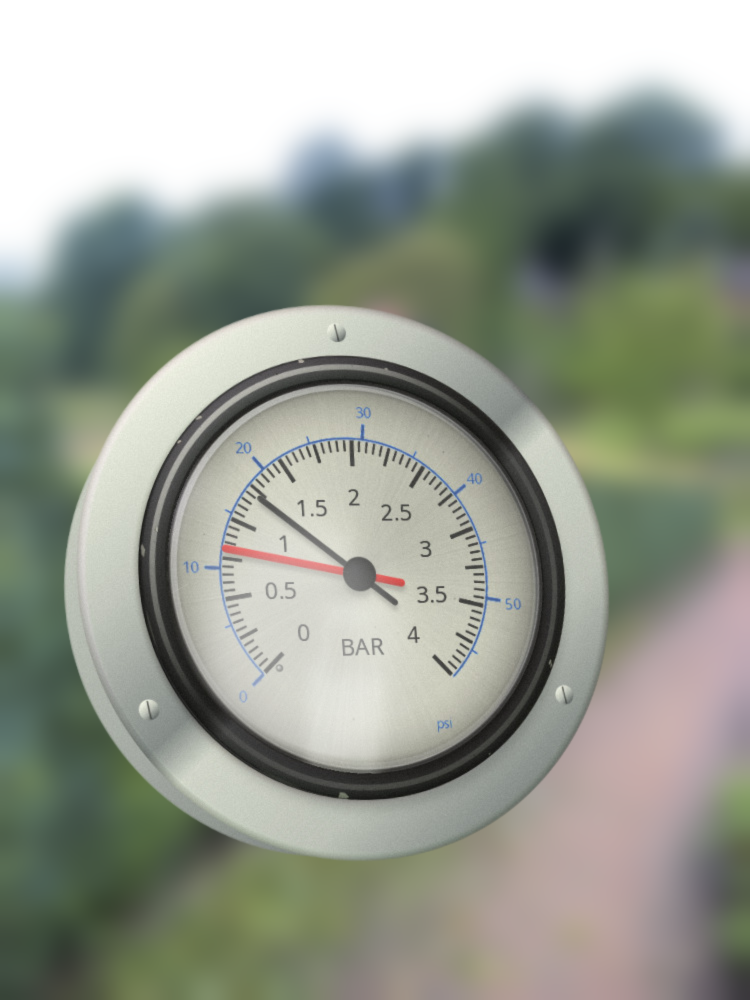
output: 0.8; bar
